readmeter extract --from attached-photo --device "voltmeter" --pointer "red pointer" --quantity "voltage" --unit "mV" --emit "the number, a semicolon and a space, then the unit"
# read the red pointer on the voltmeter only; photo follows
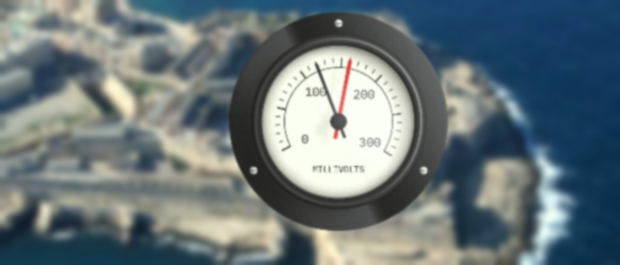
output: 160; mV
